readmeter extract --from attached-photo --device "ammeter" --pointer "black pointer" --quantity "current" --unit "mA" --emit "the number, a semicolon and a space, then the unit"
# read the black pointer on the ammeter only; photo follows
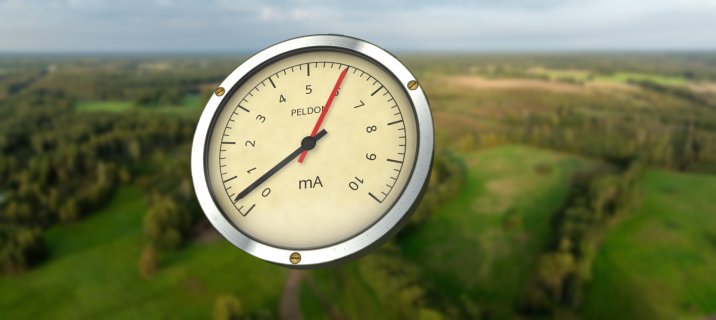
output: 0.4; mA
